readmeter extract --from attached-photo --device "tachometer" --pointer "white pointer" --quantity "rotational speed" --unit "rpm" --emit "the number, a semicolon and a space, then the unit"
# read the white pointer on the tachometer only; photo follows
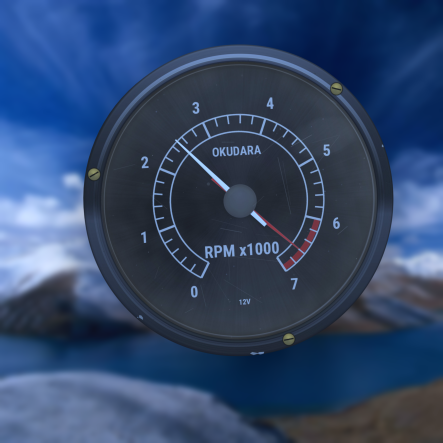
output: 2500; rpm
